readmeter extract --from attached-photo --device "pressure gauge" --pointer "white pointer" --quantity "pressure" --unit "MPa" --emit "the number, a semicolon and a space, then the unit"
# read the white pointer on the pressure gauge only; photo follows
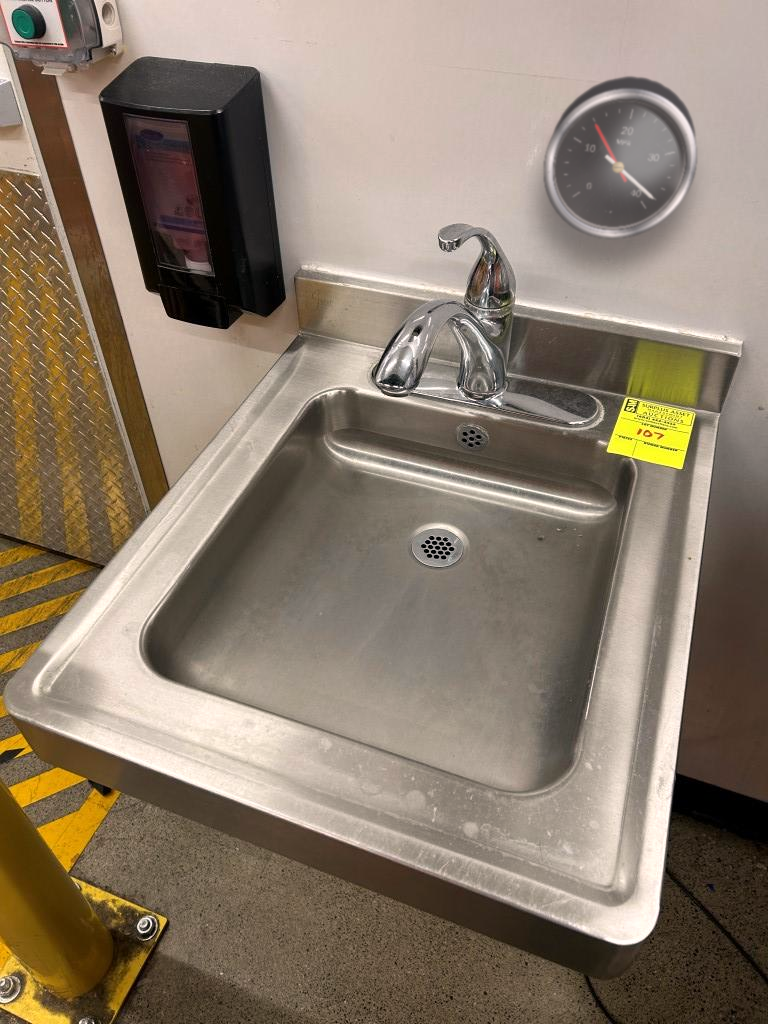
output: 38; MPa
